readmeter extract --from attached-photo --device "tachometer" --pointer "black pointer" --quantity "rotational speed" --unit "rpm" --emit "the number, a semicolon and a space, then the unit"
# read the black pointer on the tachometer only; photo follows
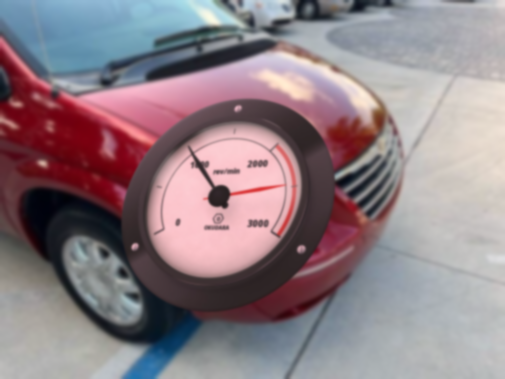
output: 1000; rpm
